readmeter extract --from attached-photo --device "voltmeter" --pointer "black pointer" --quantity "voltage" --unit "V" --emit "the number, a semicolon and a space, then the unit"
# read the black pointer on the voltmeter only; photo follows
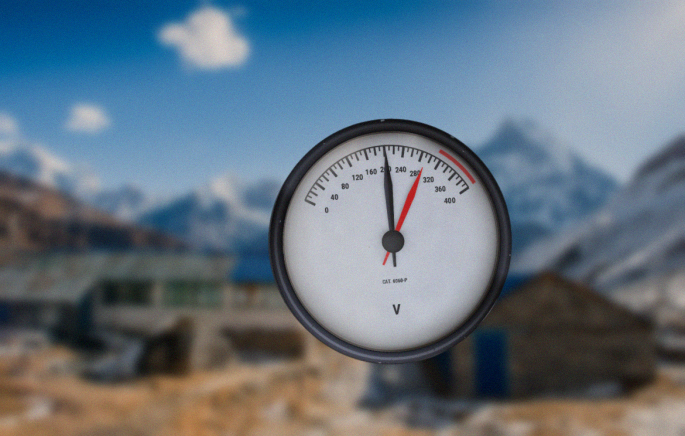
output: 200; V
